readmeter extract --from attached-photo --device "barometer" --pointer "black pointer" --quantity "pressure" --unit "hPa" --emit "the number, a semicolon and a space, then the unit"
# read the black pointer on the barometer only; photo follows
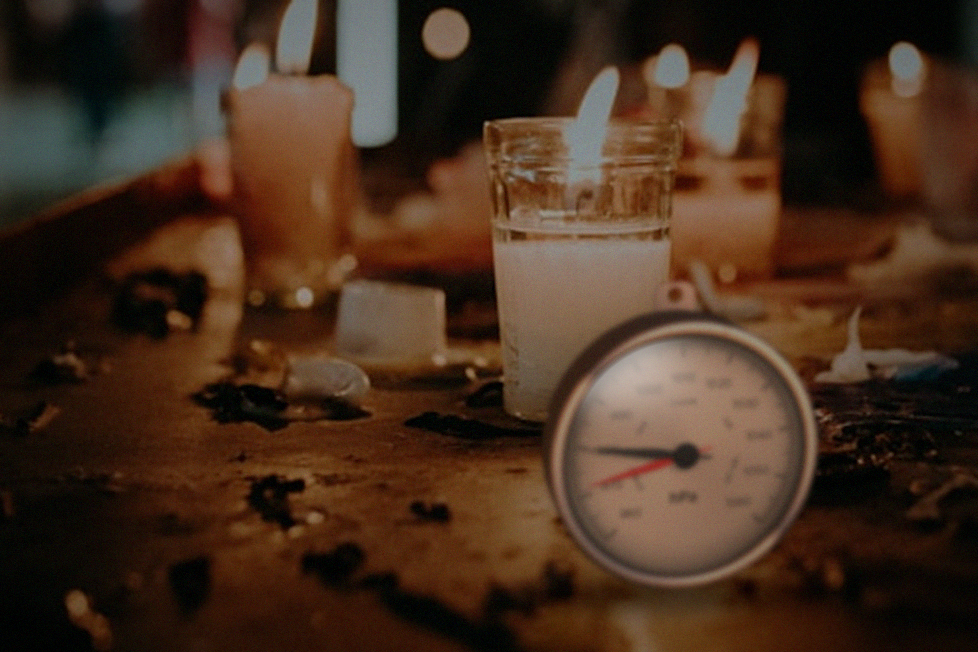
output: 980; hPa
